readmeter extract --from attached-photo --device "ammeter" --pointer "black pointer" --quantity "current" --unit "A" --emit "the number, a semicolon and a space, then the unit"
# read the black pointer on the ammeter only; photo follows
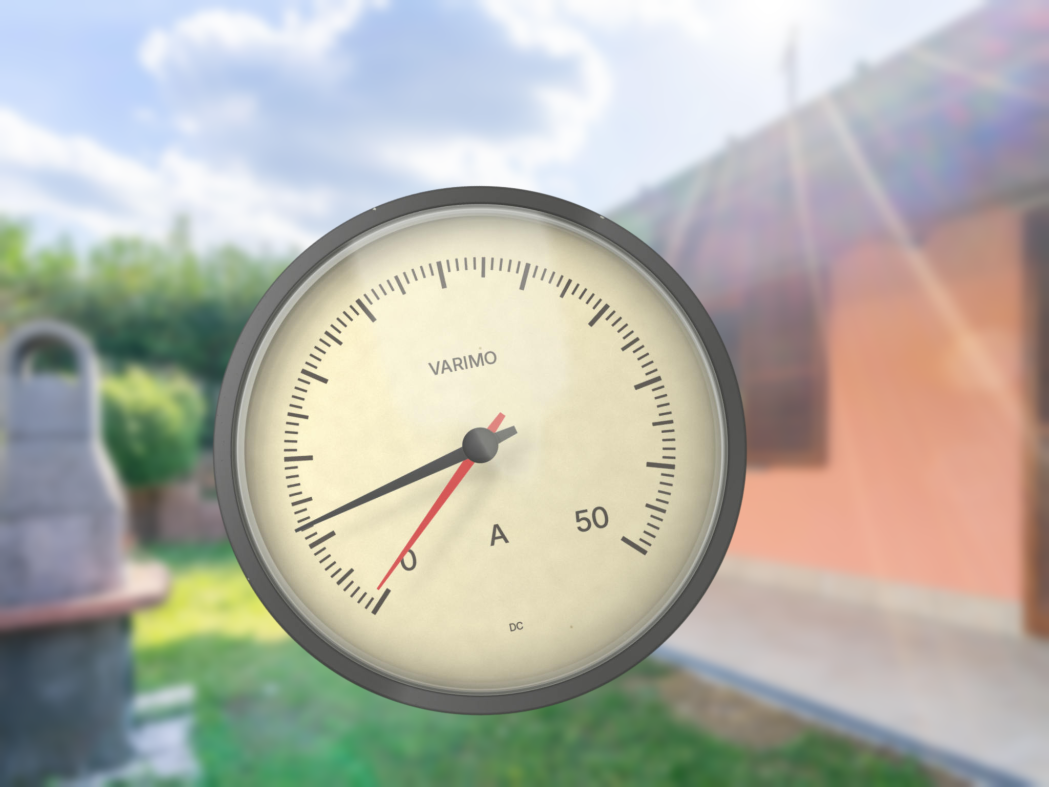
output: 6; A
